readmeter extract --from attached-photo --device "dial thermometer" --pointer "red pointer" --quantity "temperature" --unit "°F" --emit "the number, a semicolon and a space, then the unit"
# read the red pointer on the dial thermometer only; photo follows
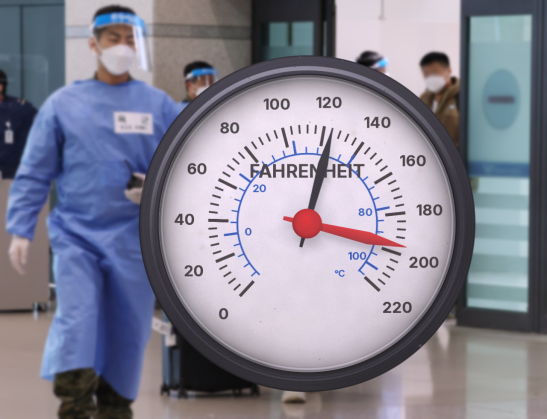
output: 196; °F
